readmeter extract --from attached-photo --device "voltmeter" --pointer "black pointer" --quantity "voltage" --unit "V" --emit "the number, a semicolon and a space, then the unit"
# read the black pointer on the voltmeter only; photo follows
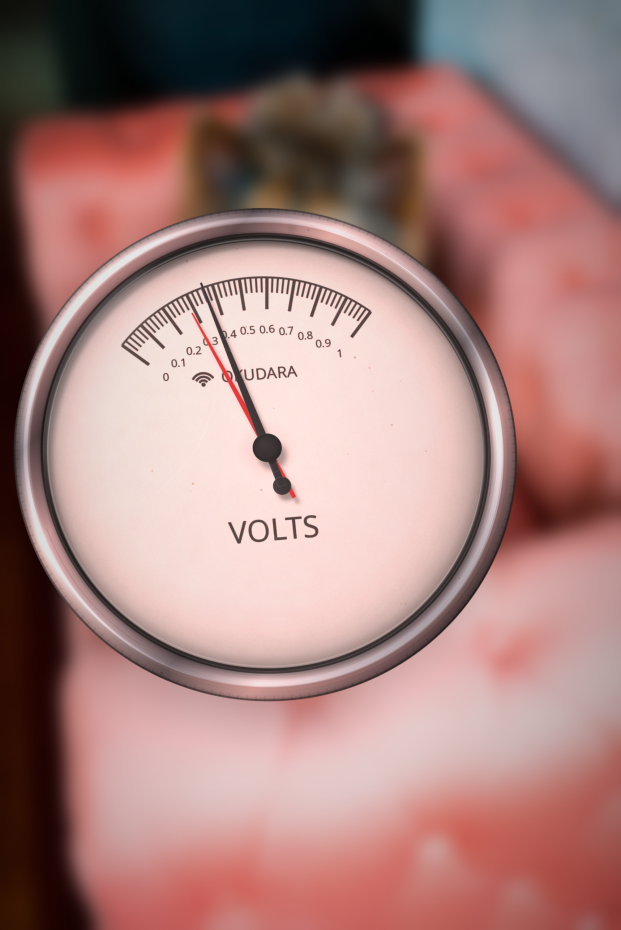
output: 0.36; V
